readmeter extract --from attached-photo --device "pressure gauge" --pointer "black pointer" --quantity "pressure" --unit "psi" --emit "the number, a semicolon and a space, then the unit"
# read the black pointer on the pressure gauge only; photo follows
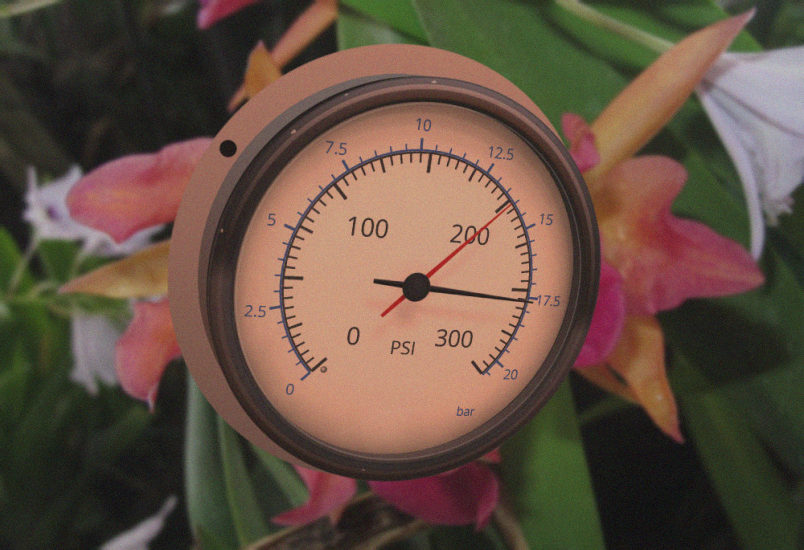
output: 255; psi
